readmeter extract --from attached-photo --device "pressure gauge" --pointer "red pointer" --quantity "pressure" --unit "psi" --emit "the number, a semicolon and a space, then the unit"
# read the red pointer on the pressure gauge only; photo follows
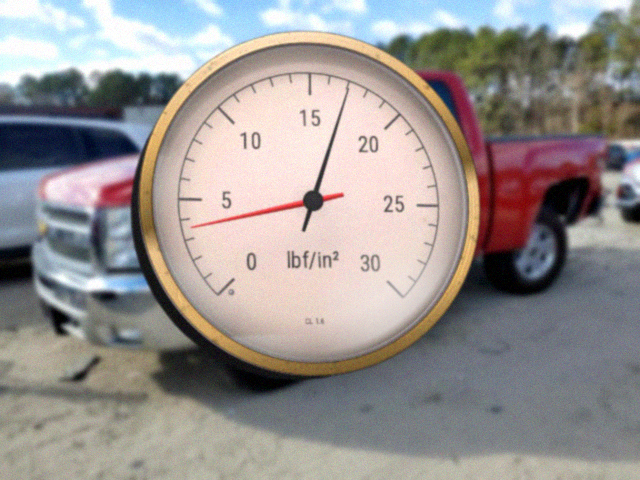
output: 3.5; psi
